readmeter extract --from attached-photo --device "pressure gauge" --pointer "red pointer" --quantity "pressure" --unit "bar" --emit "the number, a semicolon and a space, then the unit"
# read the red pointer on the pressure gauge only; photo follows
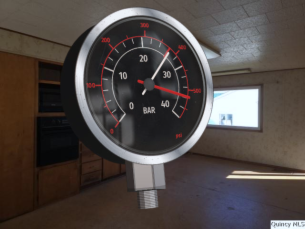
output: 36; bar
